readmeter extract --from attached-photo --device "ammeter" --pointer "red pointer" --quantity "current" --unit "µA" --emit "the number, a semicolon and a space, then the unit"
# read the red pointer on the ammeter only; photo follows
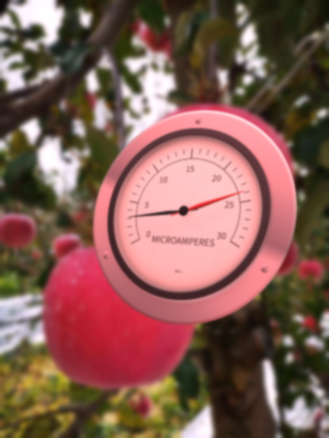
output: 24; µA
